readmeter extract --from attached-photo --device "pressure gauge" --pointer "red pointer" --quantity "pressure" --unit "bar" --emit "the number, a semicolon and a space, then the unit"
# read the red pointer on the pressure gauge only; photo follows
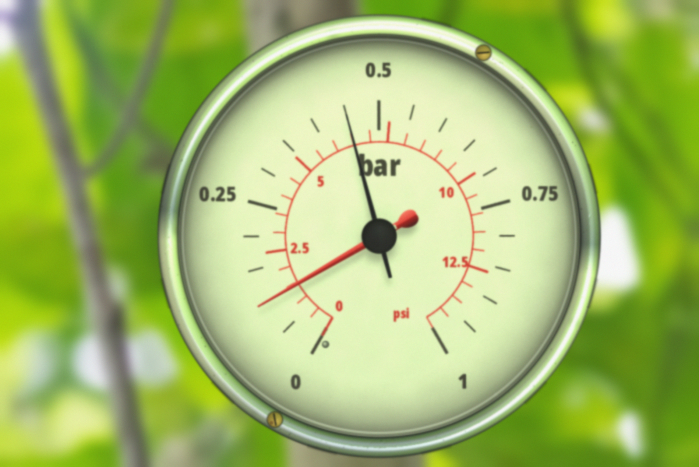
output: 0.1; bar
